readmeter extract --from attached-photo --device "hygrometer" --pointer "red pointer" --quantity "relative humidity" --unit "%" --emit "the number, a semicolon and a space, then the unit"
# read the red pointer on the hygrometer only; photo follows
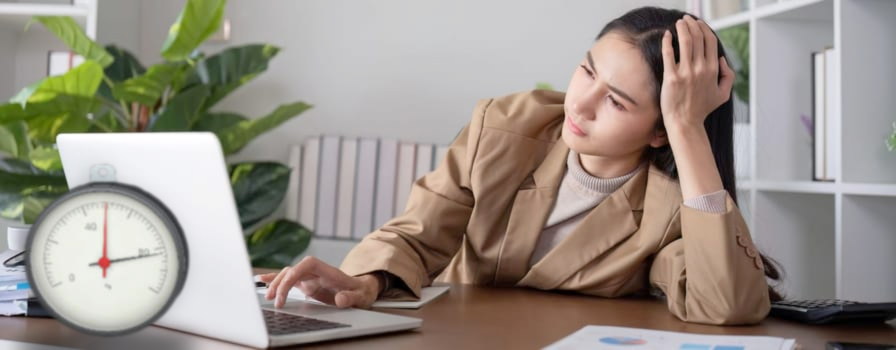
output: 50; %
